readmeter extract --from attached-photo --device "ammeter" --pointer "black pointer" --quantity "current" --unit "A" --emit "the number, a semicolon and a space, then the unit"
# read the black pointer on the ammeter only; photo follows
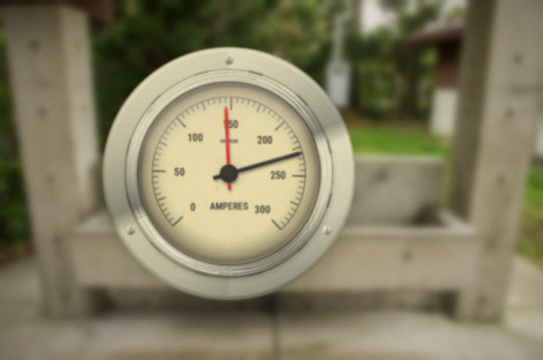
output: 230; A
